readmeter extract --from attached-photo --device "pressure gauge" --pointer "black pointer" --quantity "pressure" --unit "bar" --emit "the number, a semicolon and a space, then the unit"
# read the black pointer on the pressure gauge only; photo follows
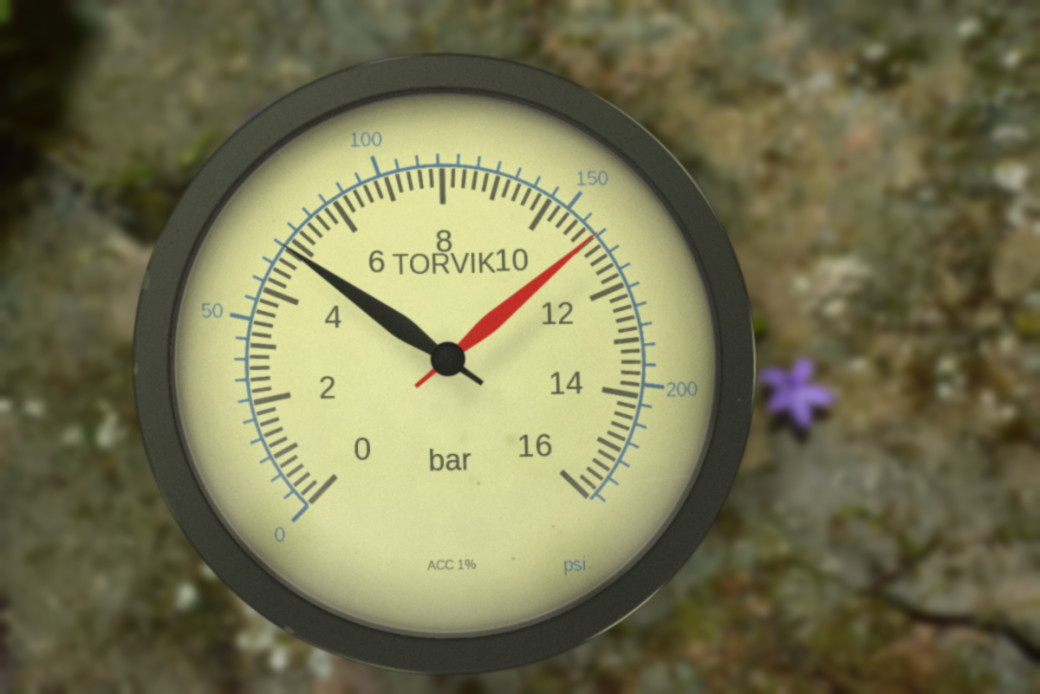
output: 4.8; bar
